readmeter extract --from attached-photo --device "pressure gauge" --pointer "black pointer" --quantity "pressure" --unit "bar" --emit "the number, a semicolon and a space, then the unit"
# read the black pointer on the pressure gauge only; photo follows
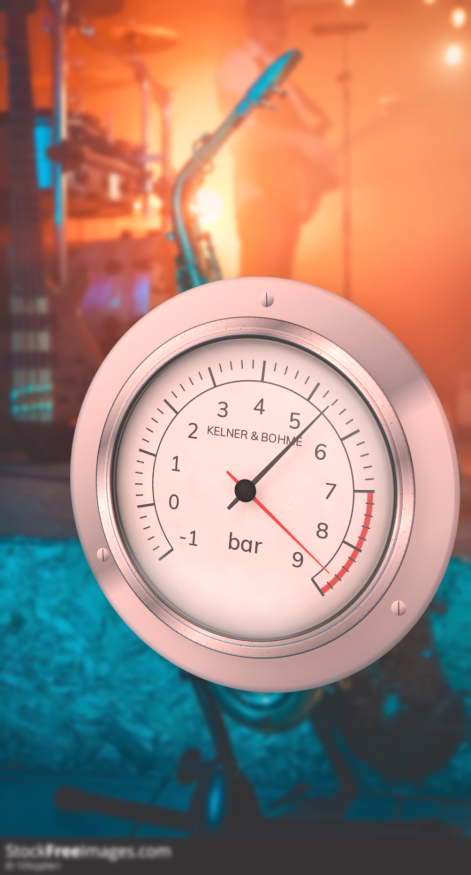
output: 5.4; bar
